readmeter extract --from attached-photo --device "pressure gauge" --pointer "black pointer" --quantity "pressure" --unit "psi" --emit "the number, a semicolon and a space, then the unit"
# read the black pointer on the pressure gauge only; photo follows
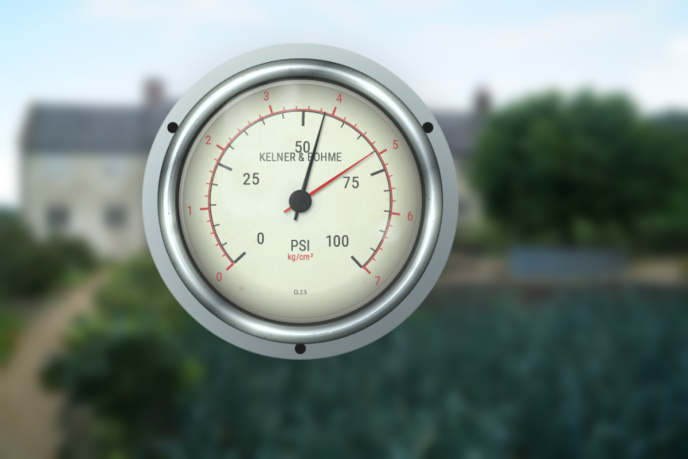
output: 55; psi
